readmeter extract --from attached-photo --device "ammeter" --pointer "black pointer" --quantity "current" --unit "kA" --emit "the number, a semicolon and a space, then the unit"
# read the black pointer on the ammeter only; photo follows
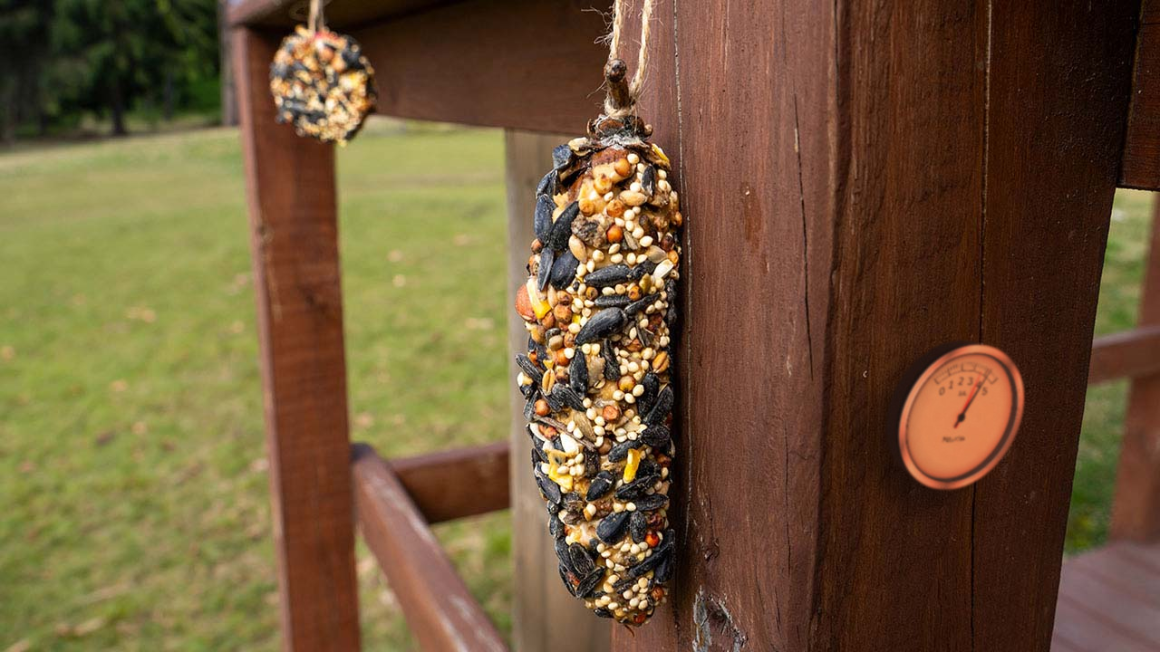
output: 4; kA
